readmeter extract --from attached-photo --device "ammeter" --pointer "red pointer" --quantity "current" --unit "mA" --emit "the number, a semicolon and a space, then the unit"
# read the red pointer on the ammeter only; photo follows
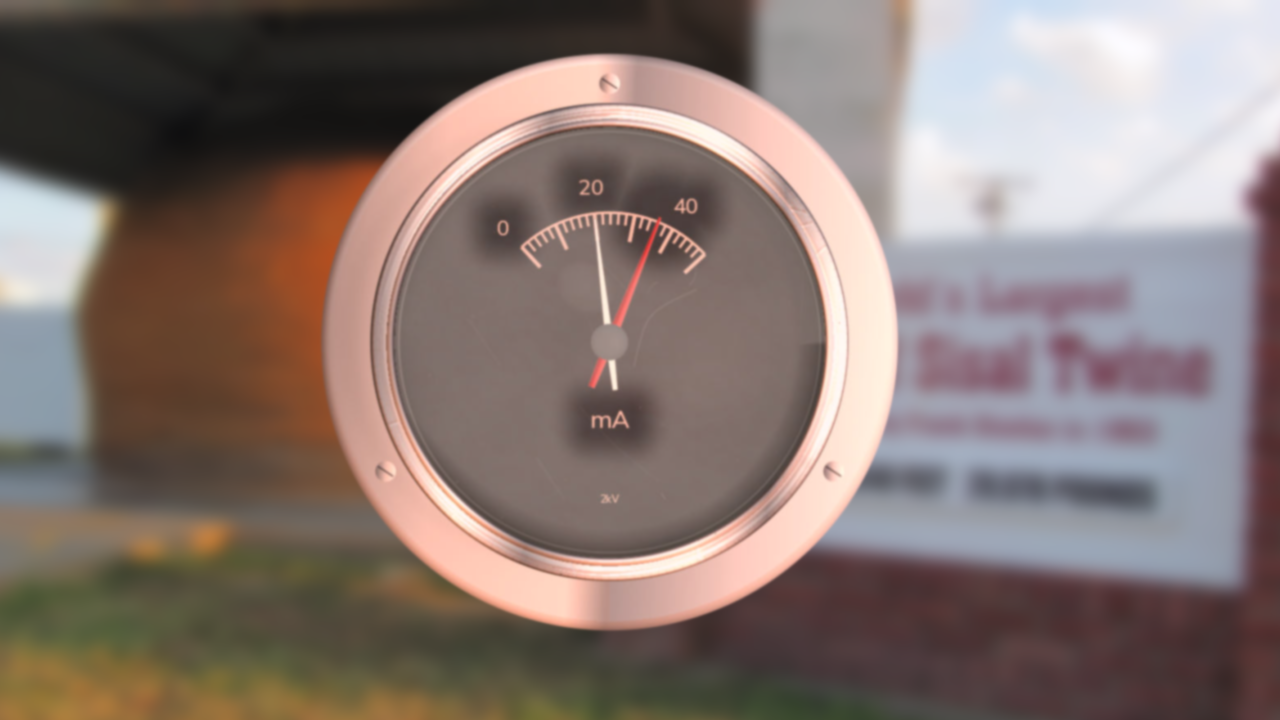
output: 36; mA
